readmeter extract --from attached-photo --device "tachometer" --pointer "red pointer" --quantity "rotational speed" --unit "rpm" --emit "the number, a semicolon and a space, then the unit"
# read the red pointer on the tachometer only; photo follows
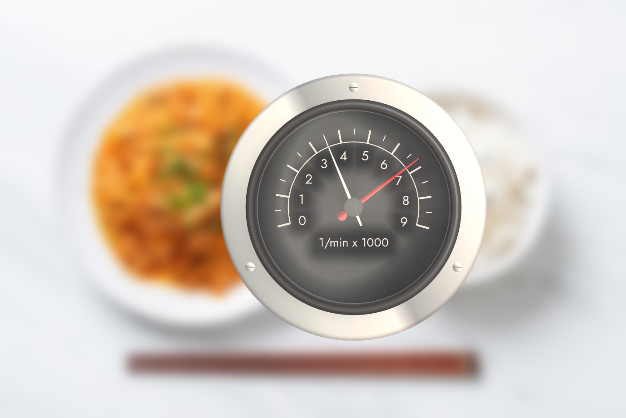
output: 6750; rpm
